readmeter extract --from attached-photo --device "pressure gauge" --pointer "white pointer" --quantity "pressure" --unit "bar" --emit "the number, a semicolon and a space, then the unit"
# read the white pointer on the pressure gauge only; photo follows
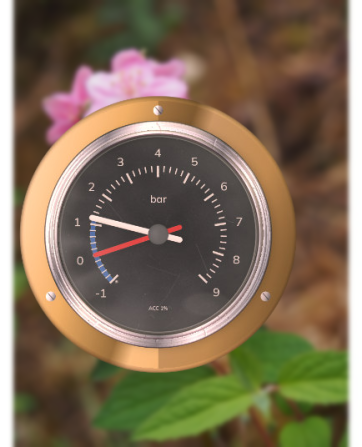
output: 1.2; bar
